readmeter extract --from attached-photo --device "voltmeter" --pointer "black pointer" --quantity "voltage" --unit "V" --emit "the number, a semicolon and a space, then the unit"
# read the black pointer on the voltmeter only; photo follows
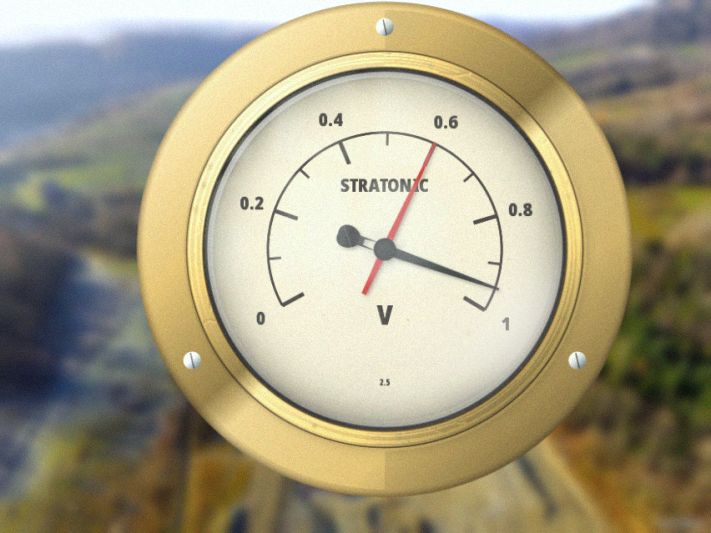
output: 0.95; V
